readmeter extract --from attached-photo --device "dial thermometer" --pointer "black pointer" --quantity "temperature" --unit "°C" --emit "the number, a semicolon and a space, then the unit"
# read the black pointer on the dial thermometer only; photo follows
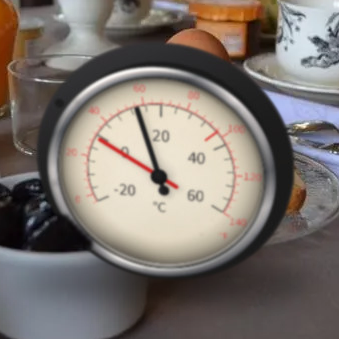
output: 14; °C
